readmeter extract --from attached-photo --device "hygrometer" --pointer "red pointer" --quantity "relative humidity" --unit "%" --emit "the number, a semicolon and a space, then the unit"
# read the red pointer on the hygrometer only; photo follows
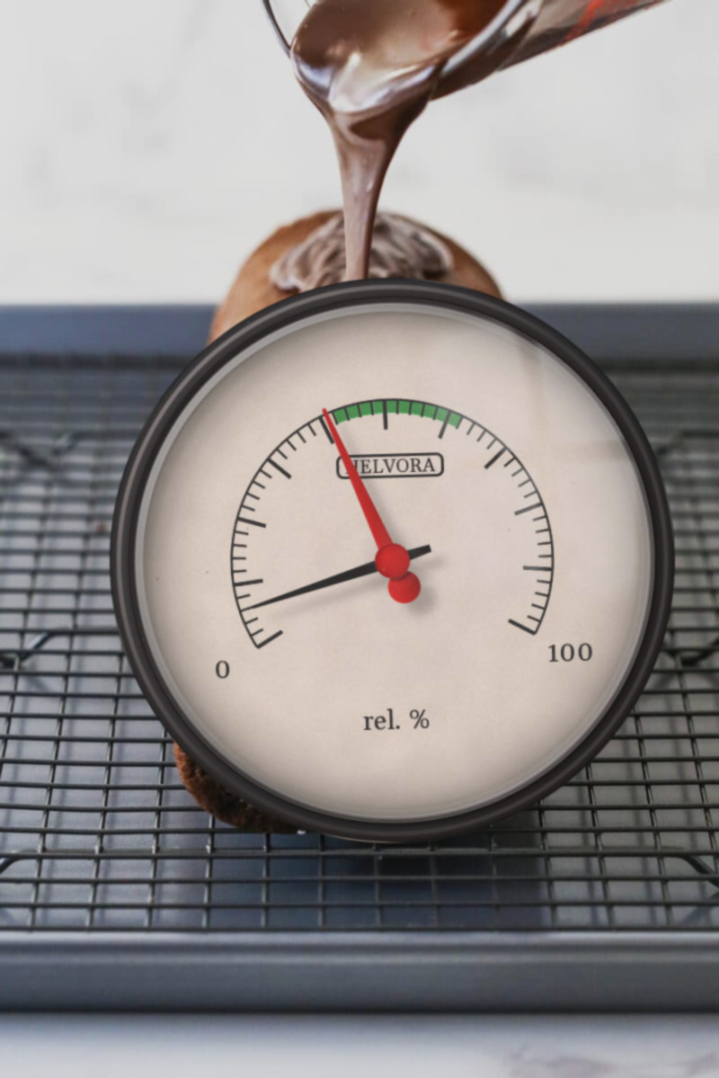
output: 41; %
